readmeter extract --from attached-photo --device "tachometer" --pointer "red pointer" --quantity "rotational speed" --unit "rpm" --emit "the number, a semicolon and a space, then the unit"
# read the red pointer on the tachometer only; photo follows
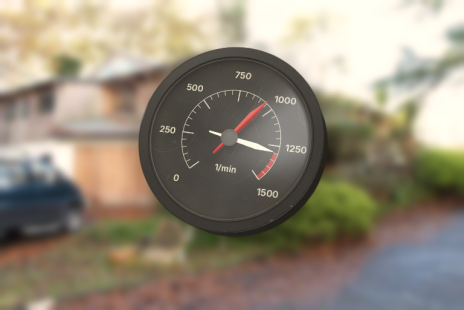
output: 950; rpm
